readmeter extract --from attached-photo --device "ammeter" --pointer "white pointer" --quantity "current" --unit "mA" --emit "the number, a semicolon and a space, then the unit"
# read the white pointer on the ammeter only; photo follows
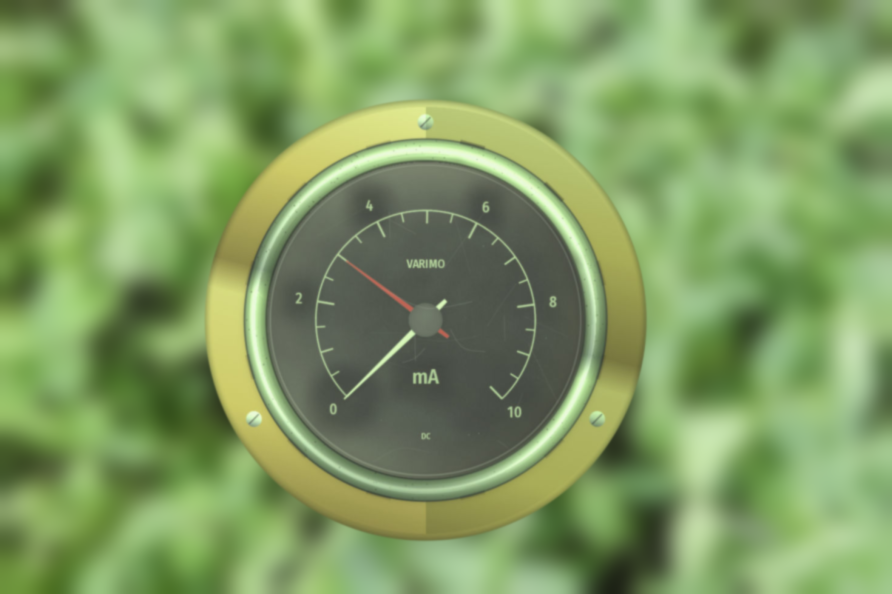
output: 0; mA
